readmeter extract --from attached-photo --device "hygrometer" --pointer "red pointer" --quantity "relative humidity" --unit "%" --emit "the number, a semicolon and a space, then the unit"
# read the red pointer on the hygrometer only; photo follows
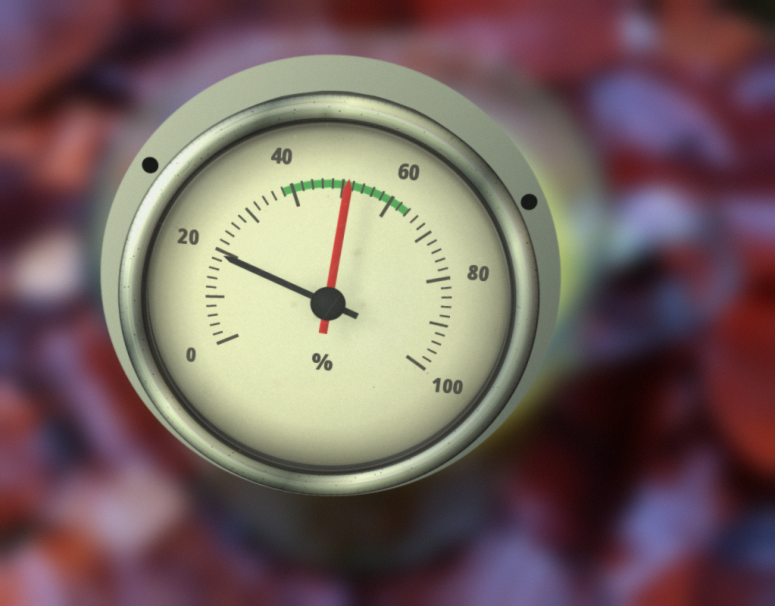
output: 51; %
